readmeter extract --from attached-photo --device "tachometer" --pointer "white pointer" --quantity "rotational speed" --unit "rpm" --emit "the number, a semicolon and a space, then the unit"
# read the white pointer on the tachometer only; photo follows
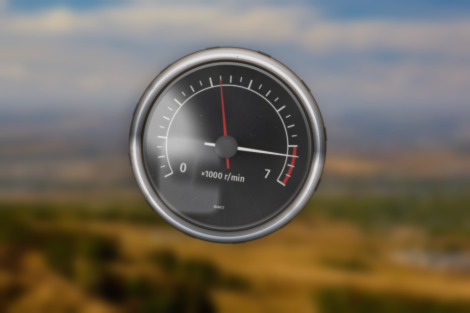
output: 6250; rpm
